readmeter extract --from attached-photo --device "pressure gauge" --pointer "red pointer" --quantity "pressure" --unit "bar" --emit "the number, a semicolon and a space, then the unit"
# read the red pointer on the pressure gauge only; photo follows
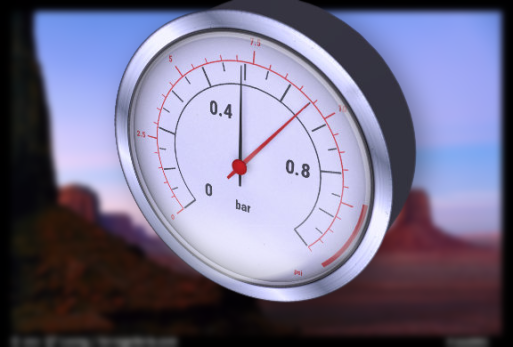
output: 0.65; bar
